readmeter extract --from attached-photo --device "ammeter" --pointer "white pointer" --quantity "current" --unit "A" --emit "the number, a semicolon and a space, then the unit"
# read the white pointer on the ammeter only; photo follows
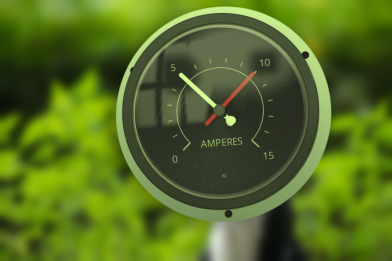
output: 5; A
